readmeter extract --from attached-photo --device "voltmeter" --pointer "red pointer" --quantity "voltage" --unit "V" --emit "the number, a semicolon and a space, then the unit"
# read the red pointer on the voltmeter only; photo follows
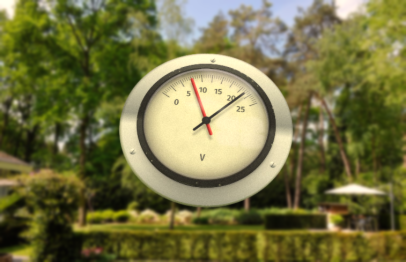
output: 7.5; V
